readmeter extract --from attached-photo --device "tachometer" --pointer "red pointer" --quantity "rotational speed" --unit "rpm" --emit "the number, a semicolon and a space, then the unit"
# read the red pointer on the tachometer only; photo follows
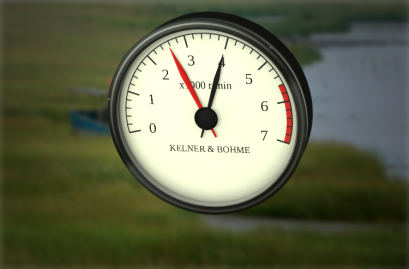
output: 2600; rpm
